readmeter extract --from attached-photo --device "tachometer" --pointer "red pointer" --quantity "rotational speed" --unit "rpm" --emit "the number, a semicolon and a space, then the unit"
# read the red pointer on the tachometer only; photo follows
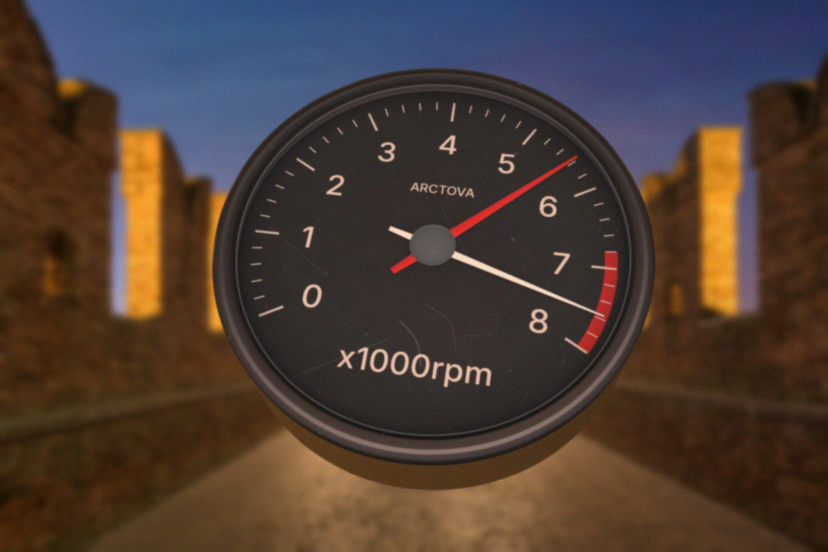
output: 5600; rpm
